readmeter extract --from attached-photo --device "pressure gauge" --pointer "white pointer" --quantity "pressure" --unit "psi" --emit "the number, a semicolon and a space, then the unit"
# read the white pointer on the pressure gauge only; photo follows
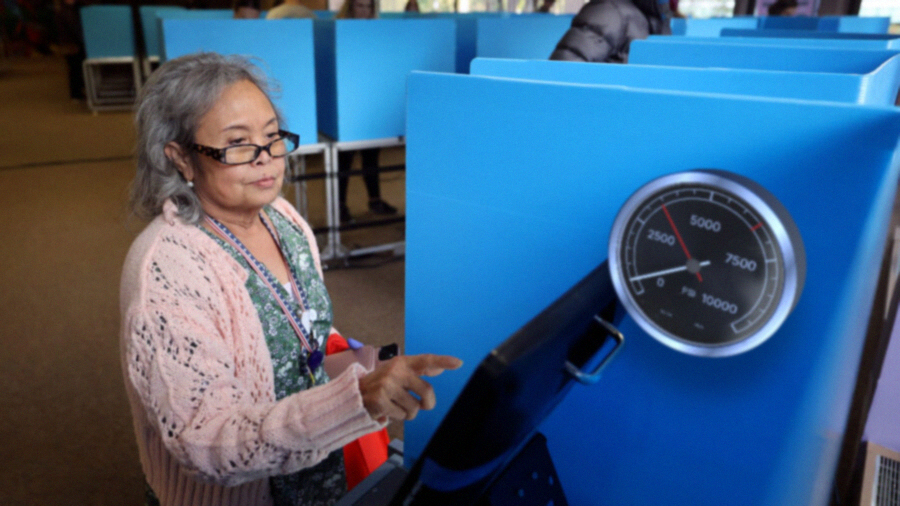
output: 500; psi
